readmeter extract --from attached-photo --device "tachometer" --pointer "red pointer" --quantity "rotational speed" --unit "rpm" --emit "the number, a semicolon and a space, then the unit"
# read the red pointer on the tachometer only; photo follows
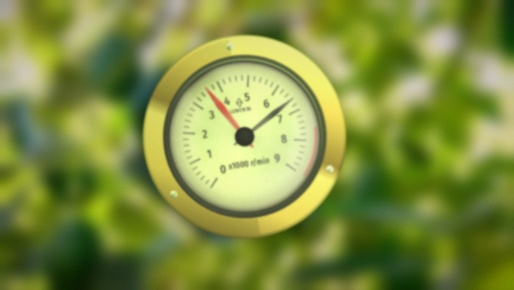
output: 3600; rpm
